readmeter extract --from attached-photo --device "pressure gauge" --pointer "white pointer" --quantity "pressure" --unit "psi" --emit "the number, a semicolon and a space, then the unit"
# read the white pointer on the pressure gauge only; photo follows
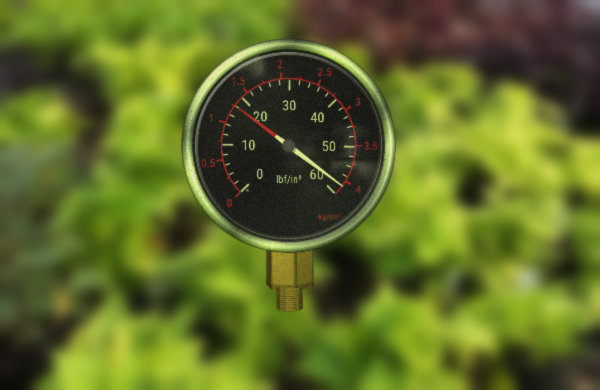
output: 58; psi
